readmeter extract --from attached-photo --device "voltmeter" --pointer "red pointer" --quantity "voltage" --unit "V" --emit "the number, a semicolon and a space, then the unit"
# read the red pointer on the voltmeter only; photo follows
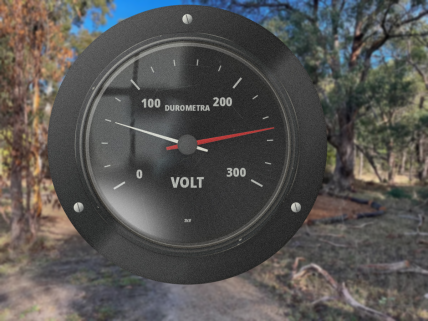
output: 250; V
